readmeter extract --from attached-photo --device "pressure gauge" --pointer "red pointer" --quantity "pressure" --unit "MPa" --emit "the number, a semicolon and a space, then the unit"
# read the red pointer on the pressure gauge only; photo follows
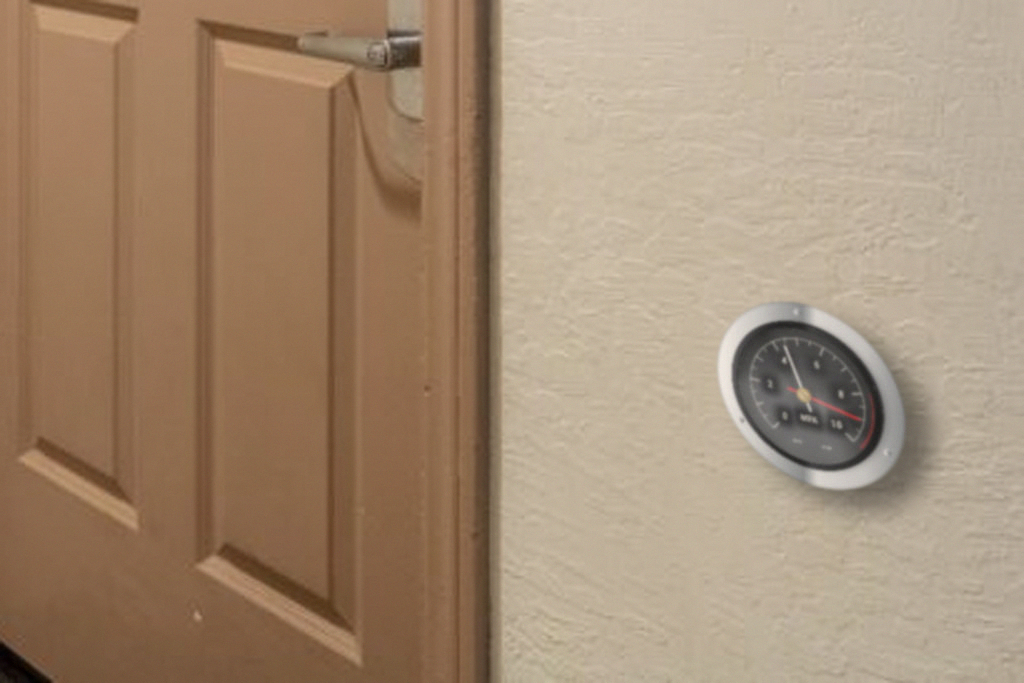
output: 9; MPa
